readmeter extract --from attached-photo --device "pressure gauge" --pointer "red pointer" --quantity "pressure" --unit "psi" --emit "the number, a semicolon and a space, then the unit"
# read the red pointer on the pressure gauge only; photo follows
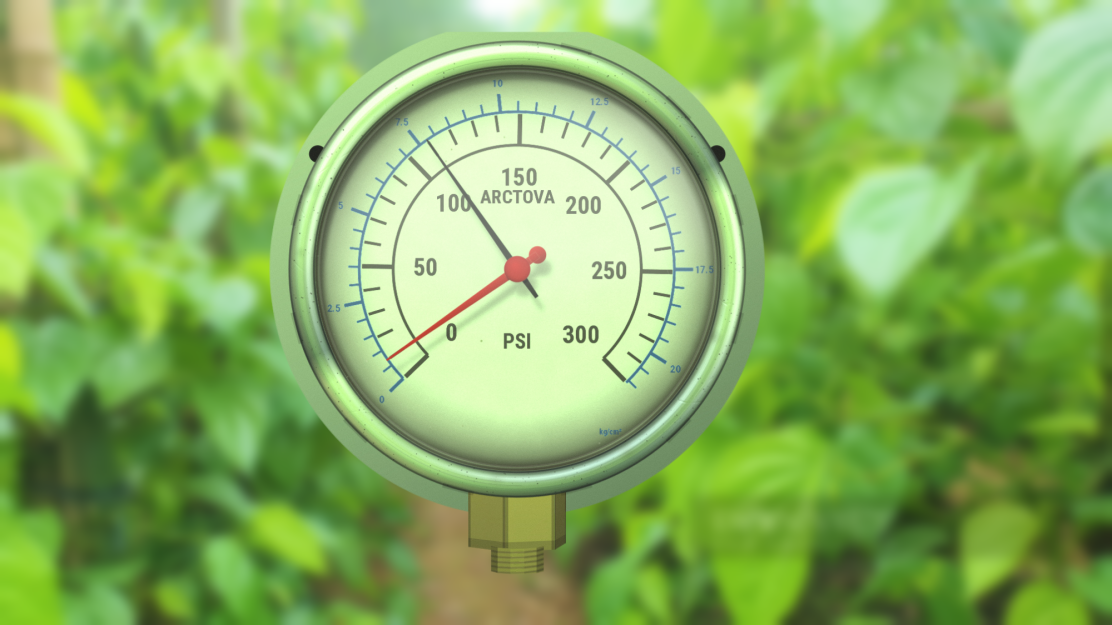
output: 10; psi
